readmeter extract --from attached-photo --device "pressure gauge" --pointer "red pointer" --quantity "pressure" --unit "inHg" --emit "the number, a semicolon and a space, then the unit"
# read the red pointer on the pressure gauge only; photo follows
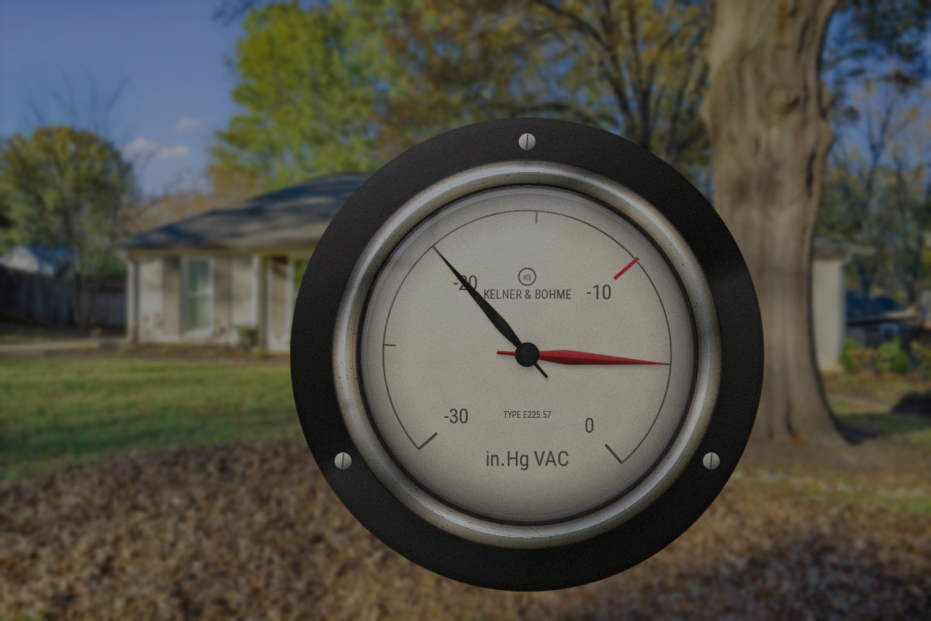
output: -5; inHg
